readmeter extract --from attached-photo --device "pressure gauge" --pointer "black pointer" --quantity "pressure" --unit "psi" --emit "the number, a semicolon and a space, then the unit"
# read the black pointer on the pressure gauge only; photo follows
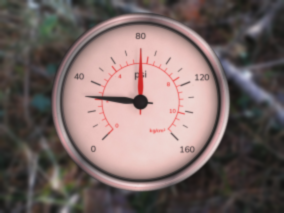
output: 30; psi
